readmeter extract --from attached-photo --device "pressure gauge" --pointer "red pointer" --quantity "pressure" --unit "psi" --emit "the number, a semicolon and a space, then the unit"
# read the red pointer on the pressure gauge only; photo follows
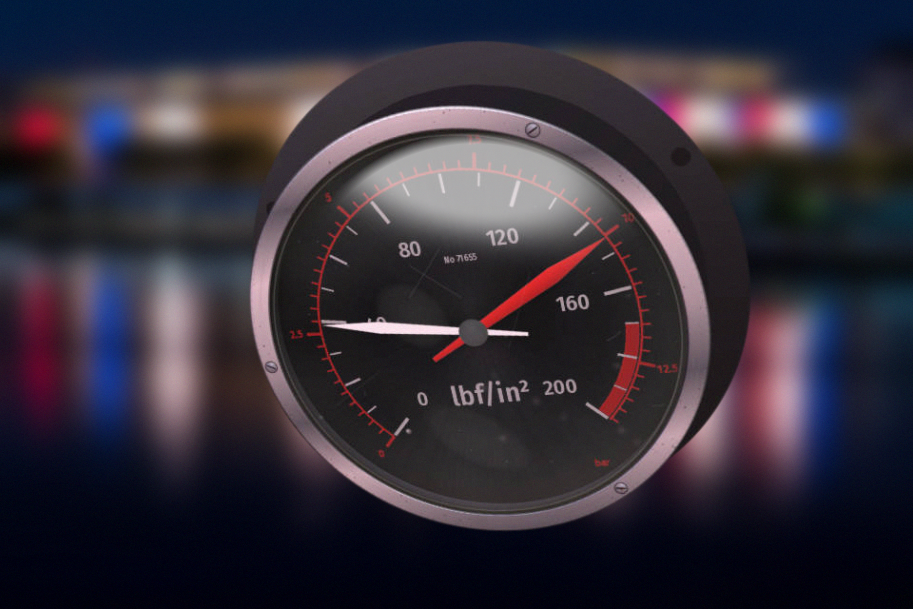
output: 145; psi
